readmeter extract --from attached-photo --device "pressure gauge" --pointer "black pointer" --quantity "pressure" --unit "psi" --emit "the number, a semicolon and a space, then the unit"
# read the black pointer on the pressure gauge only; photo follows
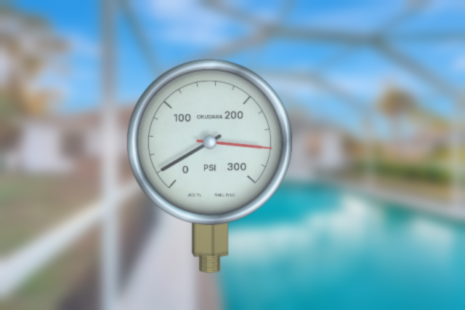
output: 20; psi
